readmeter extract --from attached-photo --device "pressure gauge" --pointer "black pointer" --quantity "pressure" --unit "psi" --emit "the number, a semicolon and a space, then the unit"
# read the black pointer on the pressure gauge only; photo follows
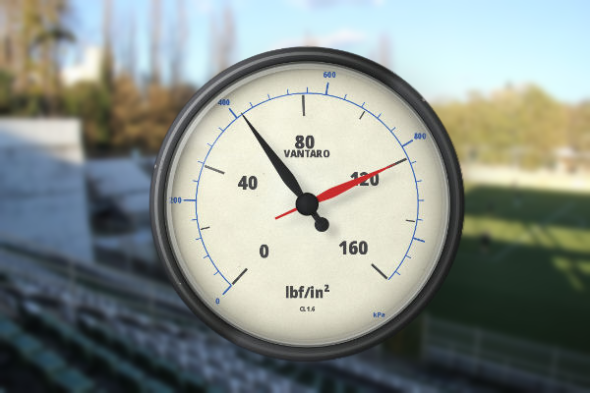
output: 60; psi
